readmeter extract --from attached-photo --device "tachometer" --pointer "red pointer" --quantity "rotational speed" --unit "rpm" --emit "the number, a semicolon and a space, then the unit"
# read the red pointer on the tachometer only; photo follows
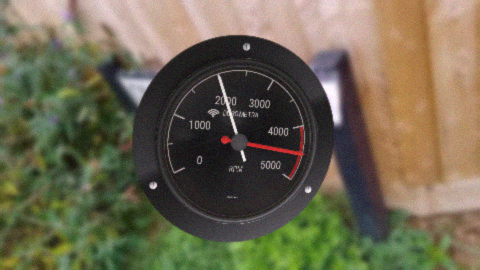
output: 4500; rpm
